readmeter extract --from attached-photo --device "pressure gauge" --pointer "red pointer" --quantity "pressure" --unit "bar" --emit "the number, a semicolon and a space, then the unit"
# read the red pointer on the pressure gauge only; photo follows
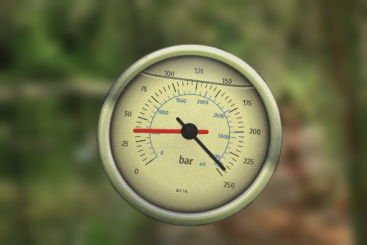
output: 35; bar
